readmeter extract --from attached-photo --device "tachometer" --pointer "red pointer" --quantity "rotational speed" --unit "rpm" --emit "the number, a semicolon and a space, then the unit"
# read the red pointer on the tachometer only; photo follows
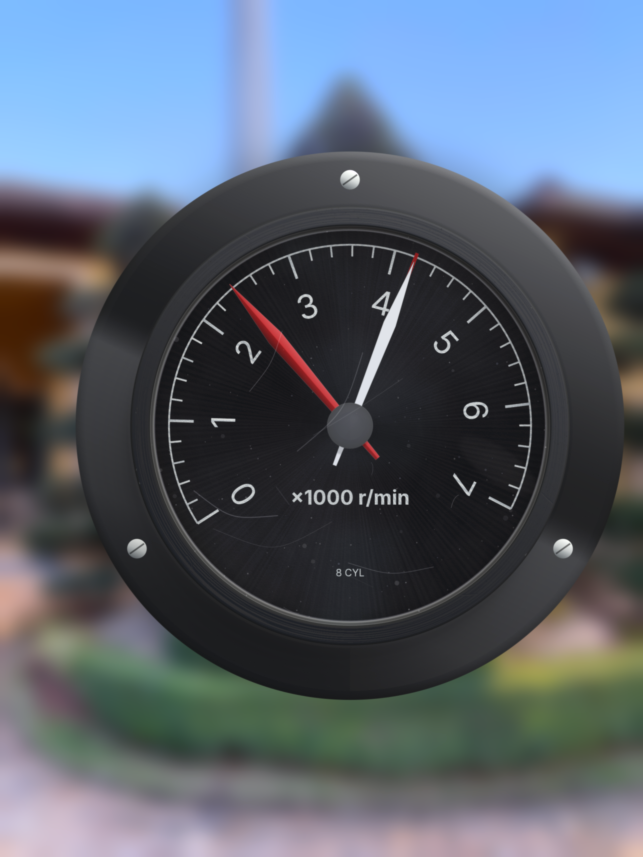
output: 2400; rpm
